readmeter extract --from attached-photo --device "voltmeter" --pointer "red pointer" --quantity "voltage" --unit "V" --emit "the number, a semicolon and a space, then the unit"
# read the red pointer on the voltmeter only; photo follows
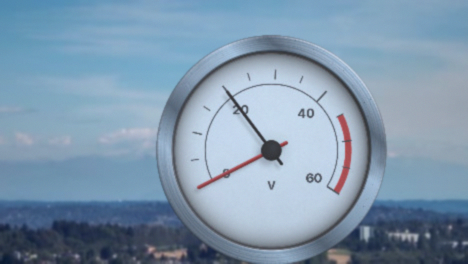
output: 0; V
